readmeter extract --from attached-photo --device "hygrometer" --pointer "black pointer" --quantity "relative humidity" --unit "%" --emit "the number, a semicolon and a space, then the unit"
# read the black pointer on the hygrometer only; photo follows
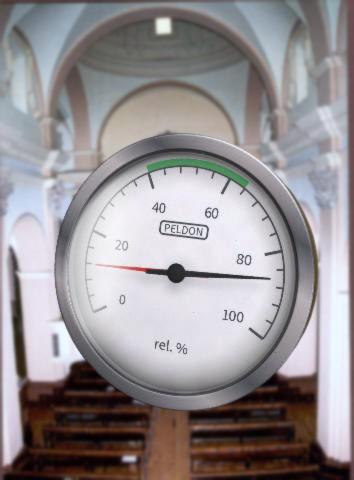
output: 86; %
